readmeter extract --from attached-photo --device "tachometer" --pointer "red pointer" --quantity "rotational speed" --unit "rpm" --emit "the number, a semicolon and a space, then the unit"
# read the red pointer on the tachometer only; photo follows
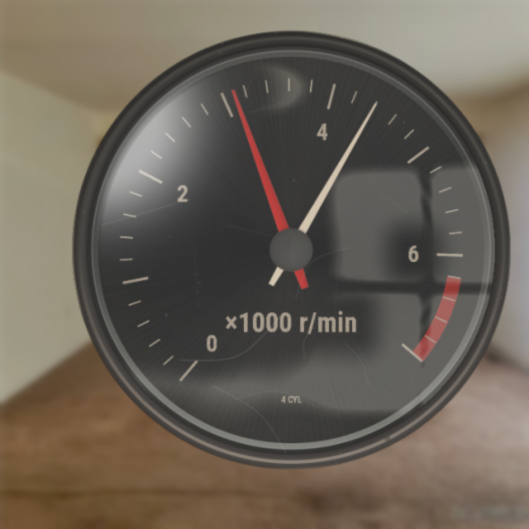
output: 3100; rpm
